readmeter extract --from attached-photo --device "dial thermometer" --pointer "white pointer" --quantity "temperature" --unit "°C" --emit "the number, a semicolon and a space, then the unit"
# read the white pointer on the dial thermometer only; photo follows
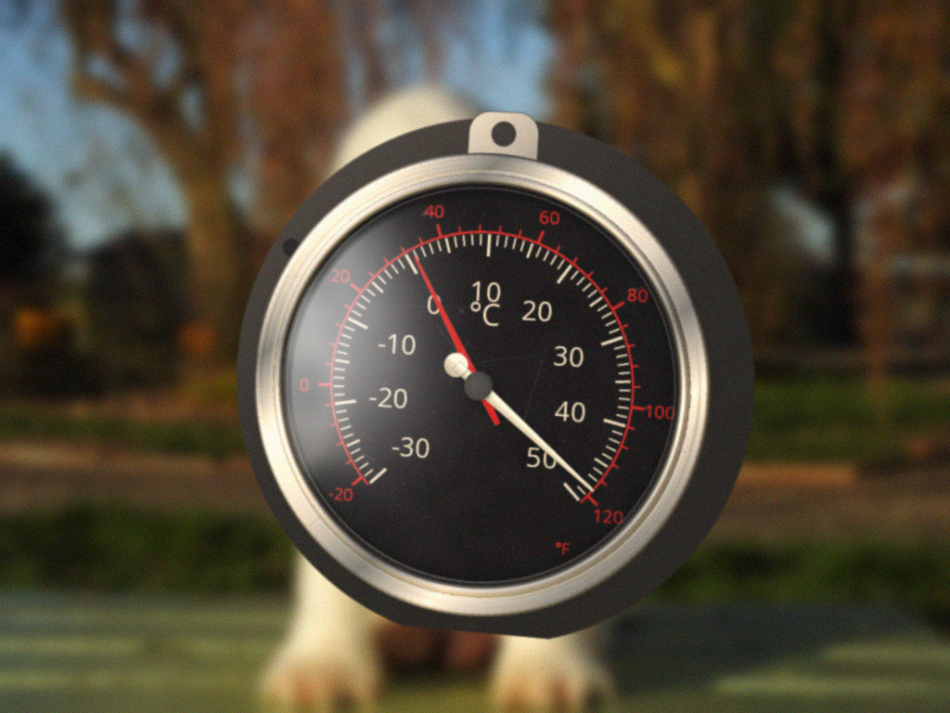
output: 48; °C
